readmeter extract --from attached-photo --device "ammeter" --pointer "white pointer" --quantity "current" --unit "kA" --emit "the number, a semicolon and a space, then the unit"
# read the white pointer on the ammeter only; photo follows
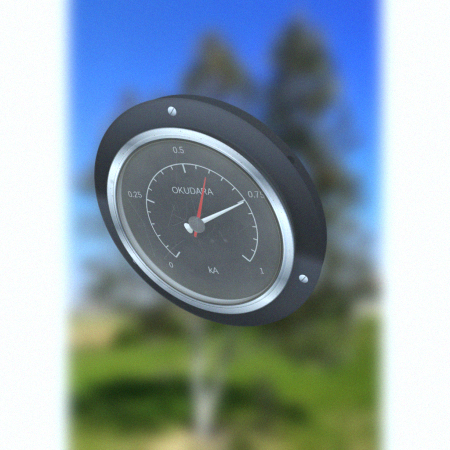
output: 0.75; kA
